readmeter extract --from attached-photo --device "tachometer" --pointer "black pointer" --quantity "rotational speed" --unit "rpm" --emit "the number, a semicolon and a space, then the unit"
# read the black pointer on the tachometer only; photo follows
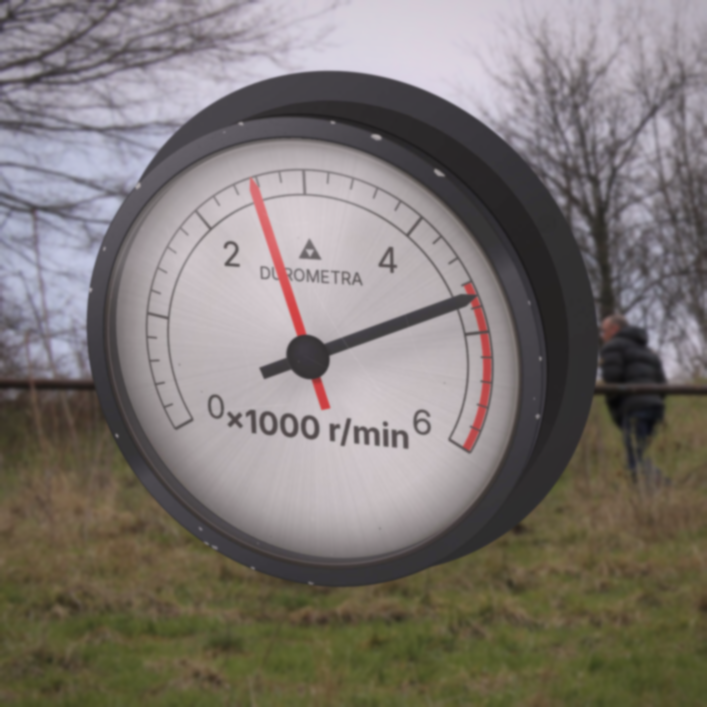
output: 4700; rpm
